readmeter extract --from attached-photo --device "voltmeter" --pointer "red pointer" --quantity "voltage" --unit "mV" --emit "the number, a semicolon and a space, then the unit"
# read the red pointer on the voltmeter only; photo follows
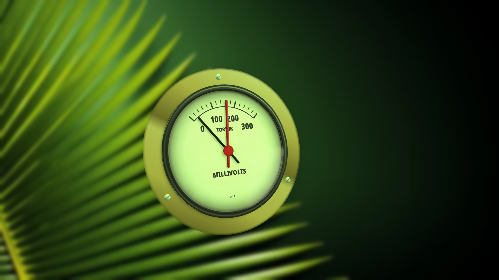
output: 160; mV
